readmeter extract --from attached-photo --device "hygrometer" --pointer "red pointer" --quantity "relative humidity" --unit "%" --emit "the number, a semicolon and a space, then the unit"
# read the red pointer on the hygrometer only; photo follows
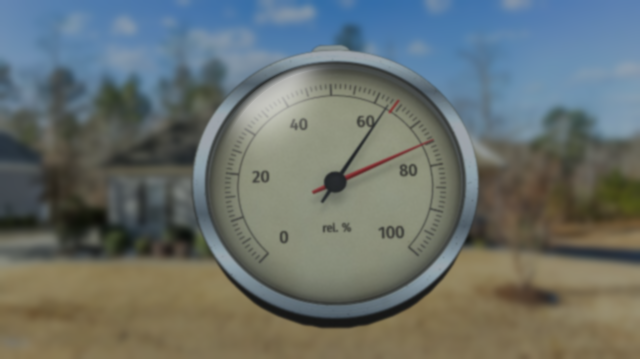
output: 75; %
